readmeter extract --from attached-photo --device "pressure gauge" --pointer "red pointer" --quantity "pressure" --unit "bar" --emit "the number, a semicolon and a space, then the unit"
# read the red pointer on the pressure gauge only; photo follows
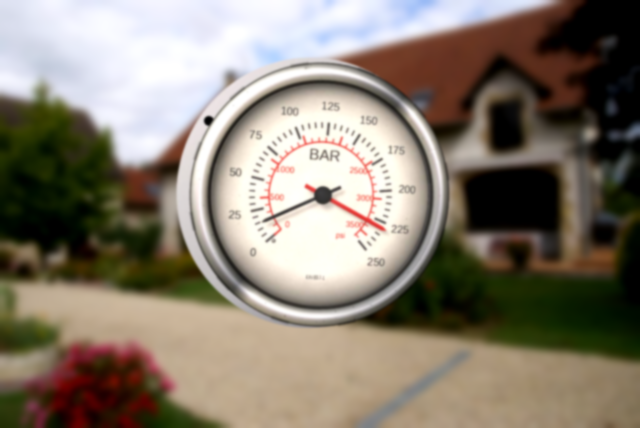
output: 230; bar
